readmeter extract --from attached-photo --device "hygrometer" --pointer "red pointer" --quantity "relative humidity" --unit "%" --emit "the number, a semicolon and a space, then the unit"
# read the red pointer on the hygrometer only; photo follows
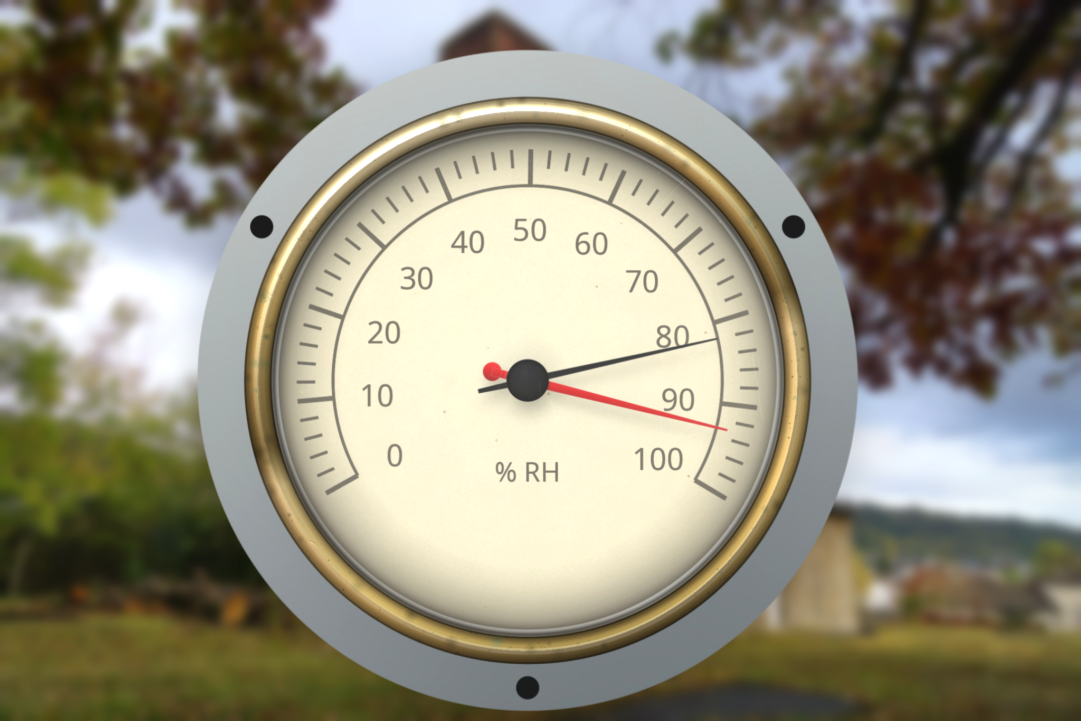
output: 93; %
